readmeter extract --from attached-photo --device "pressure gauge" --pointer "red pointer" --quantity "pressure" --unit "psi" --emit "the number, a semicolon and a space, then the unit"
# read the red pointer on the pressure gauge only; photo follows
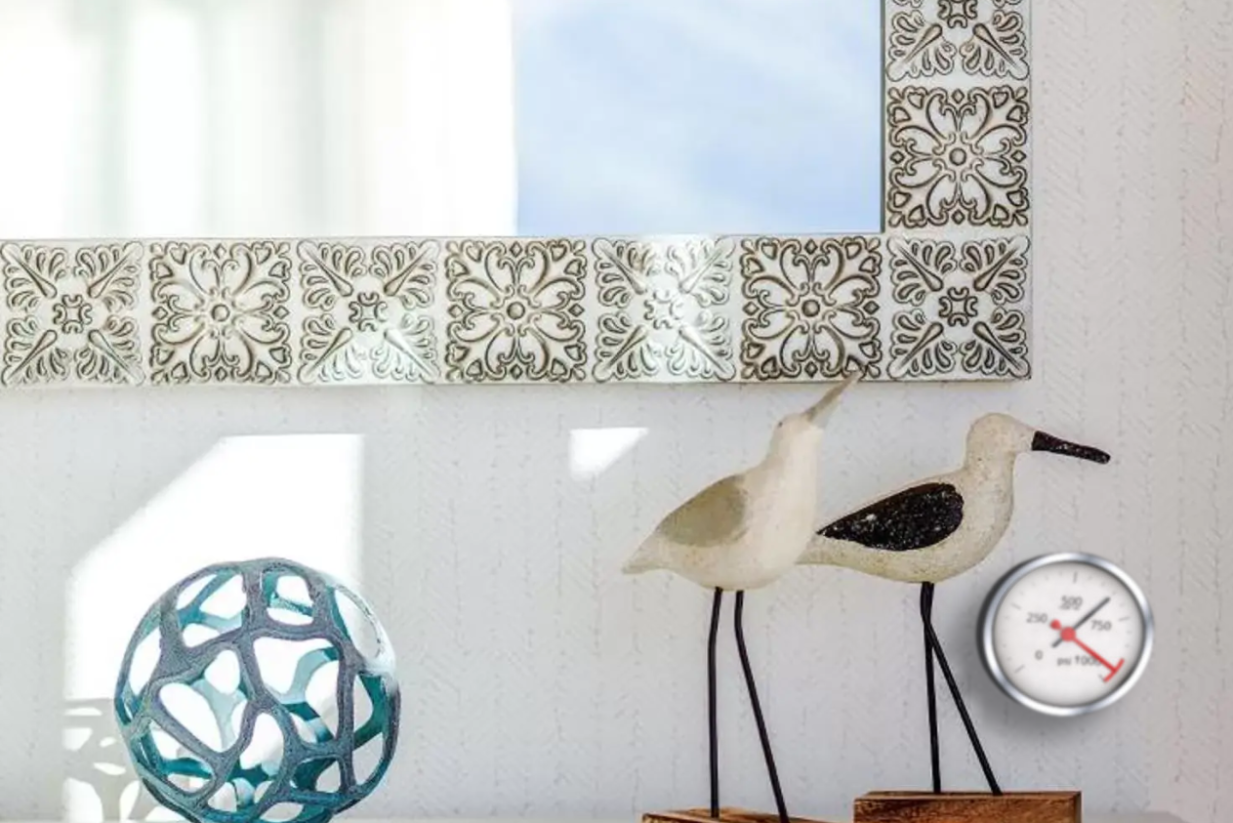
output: 950; psi
